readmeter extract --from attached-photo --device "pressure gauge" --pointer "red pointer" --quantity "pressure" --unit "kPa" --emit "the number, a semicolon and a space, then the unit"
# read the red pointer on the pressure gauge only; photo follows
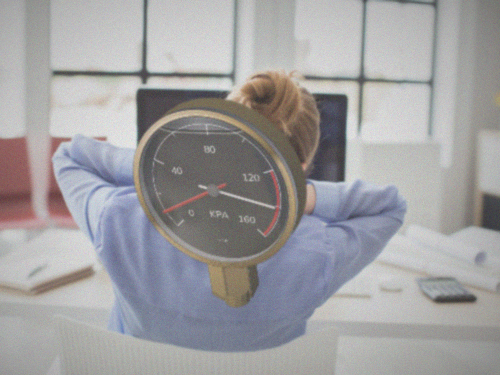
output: 10; kPa
